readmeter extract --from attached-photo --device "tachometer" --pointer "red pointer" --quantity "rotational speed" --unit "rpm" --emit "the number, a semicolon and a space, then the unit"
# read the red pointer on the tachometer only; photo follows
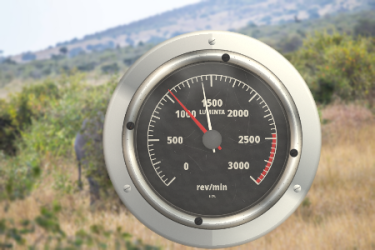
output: 1050; rpm
